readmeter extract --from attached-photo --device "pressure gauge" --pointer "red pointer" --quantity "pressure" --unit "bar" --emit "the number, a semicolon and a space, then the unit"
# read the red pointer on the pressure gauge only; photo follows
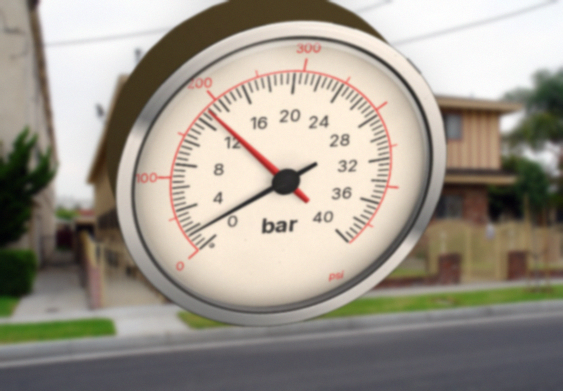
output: 13; bar
